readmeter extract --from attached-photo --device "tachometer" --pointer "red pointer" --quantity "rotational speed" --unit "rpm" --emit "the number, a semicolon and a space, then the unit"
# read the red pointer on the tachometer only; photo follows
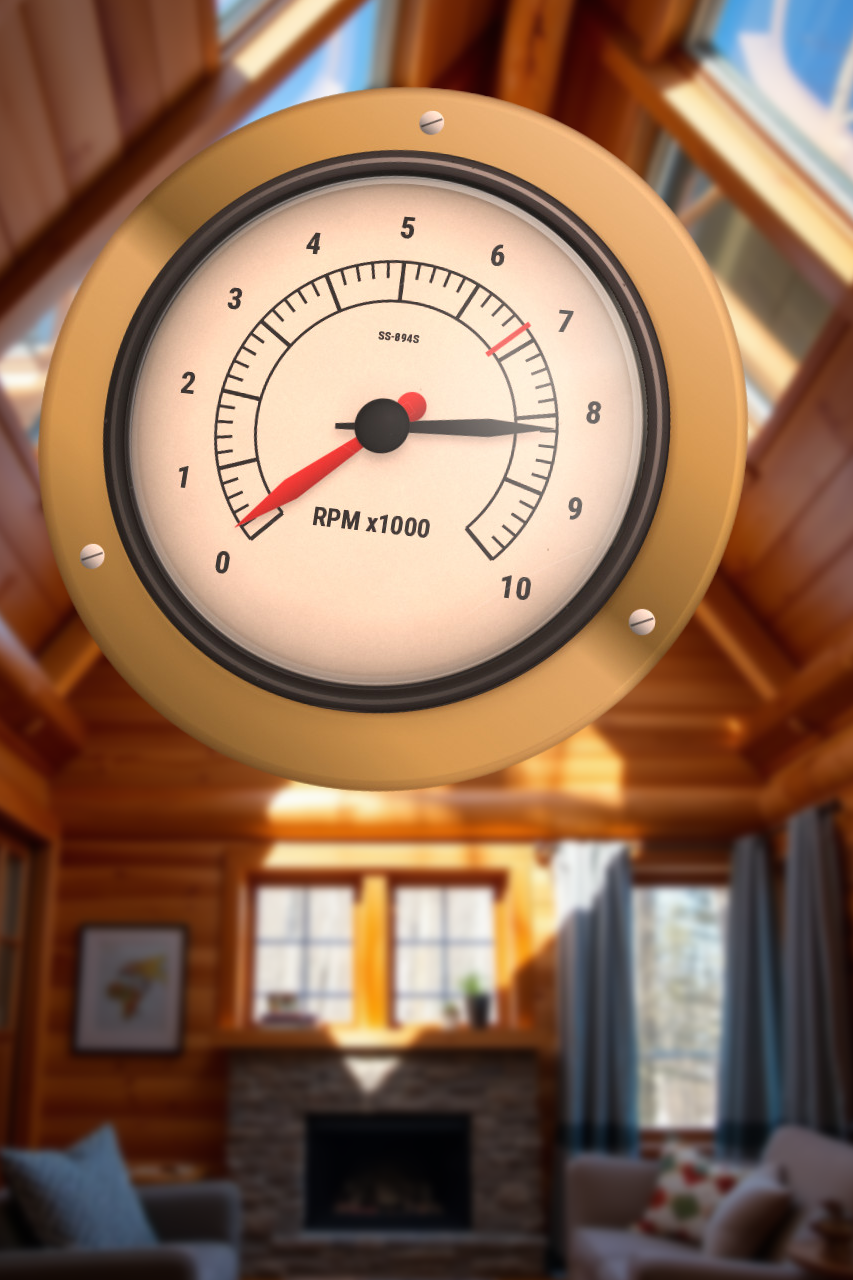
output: 200; rpm
